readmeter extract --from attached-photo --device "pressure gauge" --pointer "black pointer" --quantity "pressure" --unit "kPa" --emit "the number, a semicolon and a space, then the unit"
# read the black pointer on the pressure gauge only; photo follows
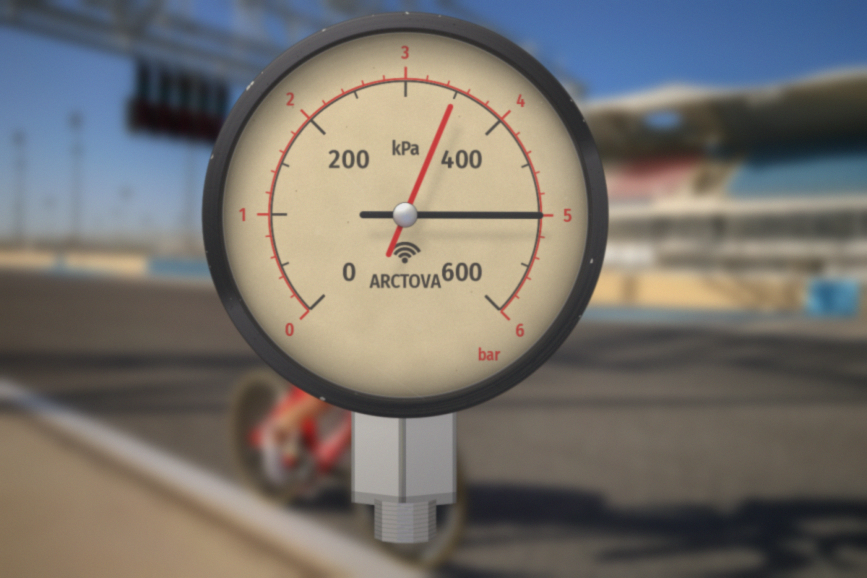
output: 500; kPa
